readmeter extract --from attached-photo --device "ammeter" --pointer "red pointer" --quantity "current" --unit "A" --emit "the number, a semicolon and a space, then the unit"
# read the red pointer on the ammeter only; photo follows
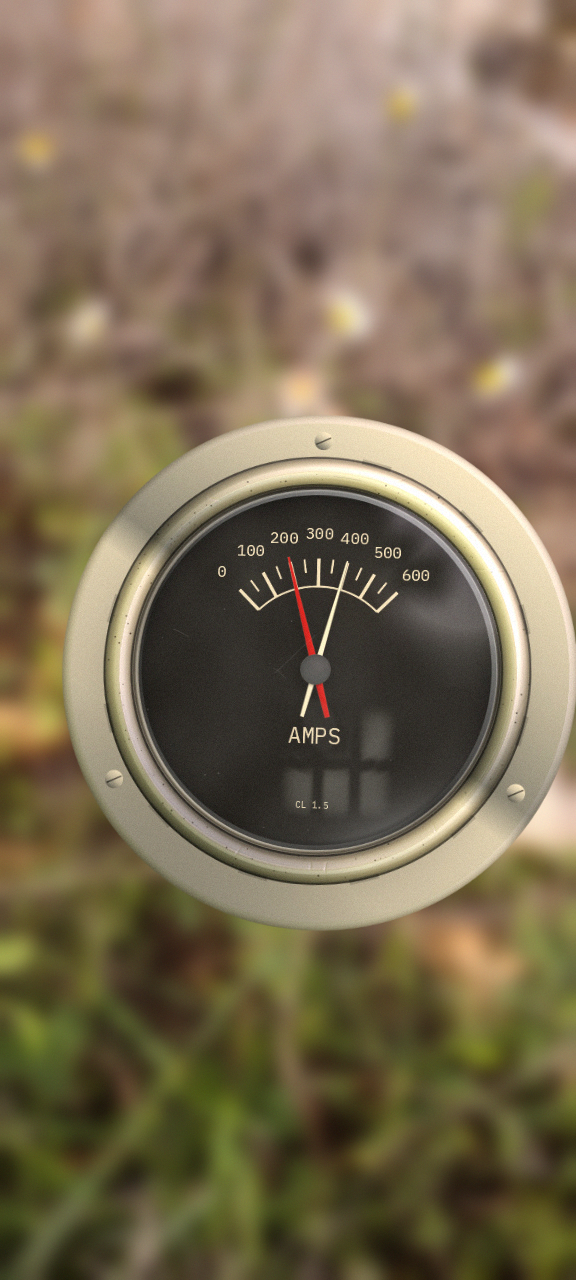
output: 200; A
